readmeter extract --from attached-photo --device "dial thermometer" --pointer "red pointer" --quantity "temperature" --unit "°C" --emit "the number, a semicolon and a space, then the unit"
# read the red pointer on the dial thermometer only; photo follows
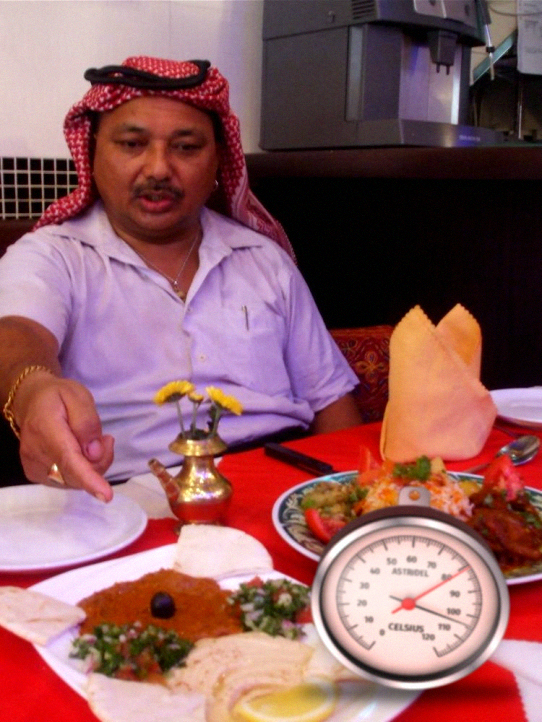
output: 80; °C
